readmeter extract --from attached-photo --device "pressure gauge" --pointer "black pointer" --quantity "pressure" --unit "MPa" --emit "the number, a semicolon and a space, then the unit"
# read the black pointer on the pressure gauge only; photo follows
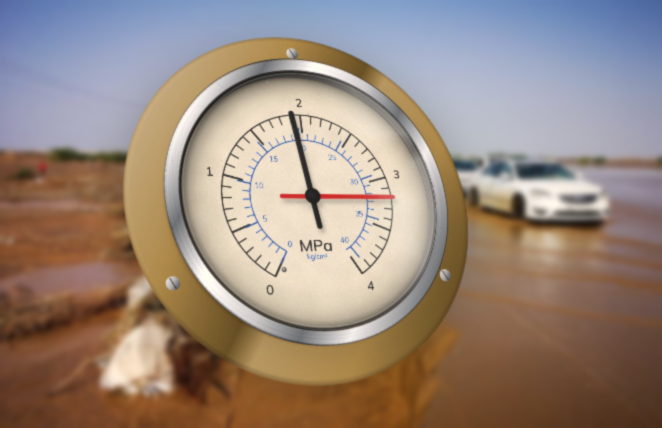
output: 1.9; MPa
